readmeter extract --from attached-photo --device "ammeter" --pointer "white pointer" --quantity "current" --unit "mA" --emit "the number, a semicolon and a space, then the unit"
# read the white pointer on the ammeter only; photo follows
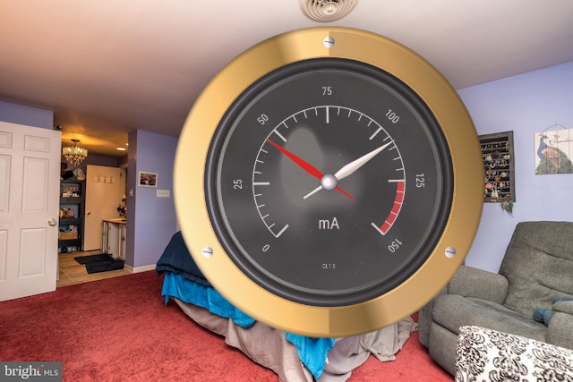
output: 107.5; mA
